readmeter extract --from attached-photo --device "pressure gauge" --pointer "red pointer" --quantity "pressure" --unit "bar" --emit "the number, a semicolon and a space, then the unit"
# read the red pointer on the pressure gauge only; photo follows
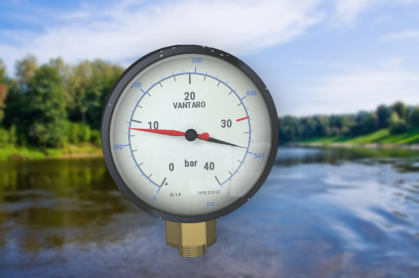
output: 9; bar
